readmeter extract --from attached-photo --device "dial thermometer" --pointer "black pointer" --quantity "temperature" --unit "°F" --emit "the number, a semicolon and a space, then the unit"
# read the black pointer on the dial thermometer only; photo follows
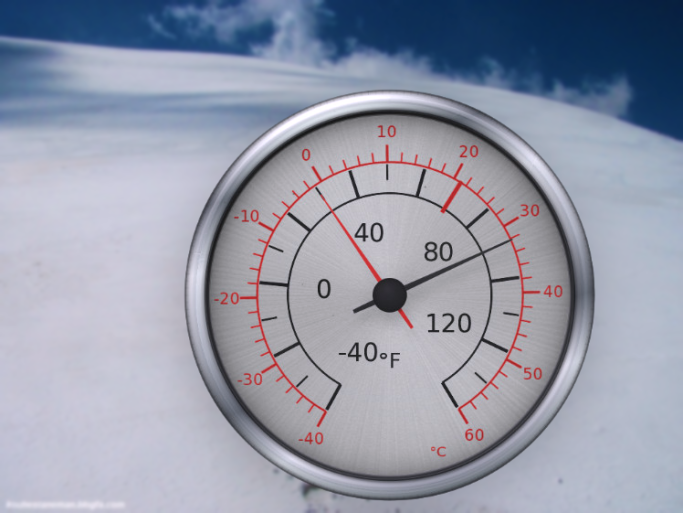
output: 90; °F
